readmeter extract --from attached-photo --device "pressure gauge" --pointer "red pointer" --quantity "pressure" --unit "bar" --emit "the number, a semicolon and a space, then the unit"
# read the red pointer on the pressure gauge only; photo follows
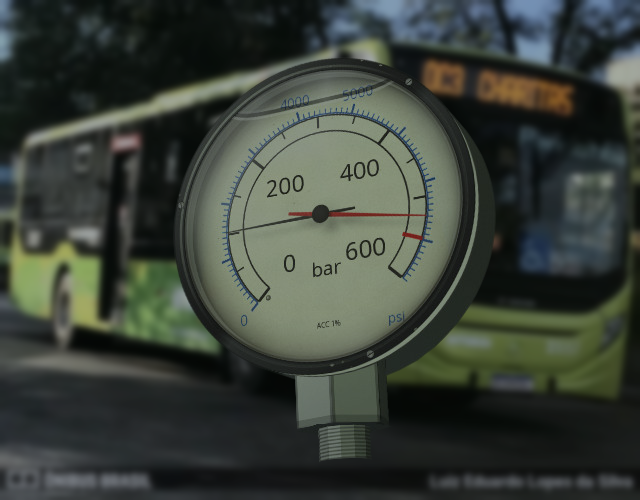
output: 525; bar
